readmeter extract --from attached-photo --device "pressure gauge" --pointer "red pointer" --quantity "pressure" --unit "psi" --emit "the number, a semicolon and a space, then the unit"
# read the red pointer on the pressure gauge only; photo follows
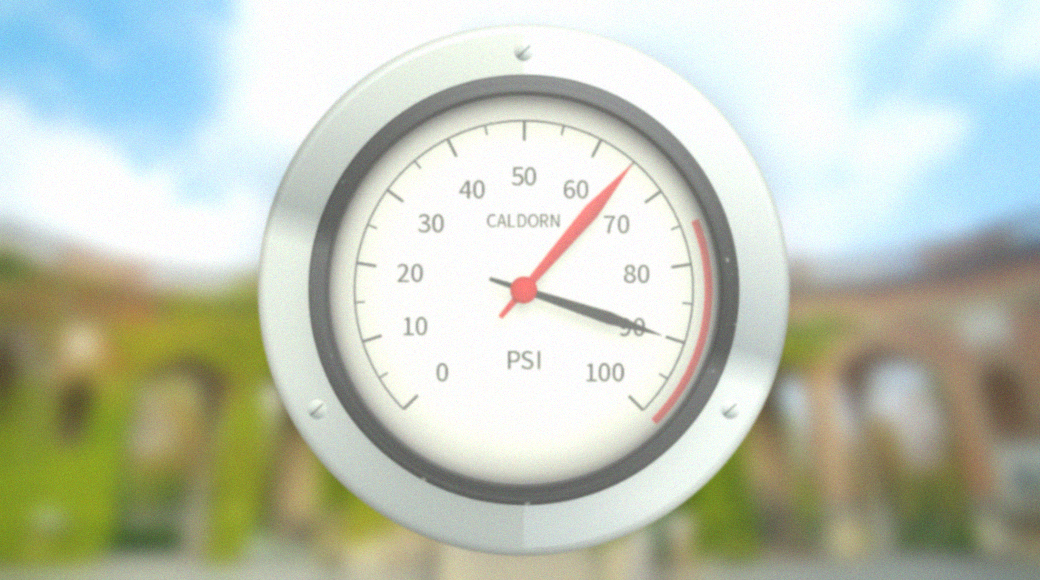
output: 65; psi
